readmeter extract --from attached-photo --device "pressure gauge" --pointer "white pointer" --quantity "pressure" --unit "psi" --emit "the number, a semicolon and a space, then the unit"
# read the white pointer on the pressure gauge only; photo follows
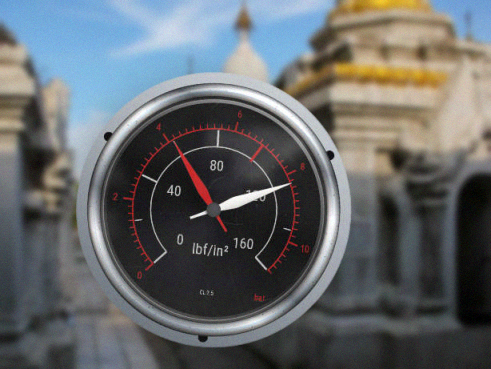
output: 120; psi
